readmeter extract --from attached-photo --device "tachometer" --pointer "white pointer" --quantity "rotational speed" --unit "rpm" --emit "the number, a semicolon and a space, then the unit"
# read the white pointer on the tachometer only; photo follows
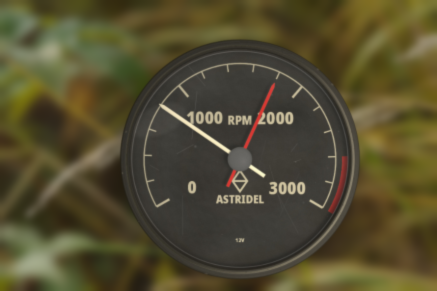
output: 800; rpm
